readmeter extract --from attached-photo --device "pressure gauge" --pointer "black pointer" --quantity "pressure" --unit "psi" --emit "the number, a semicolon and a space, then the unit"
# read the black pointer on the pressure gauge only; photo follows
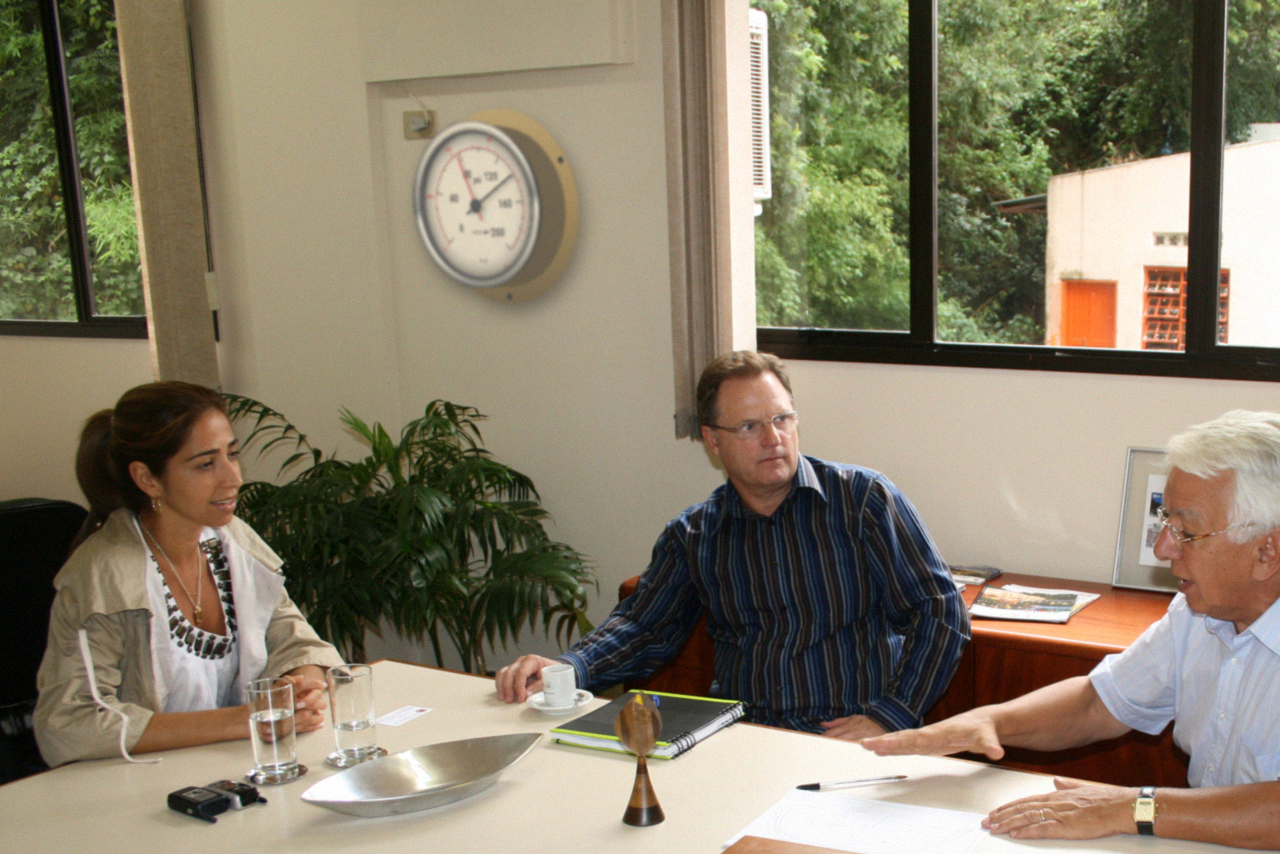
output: 140; psi
